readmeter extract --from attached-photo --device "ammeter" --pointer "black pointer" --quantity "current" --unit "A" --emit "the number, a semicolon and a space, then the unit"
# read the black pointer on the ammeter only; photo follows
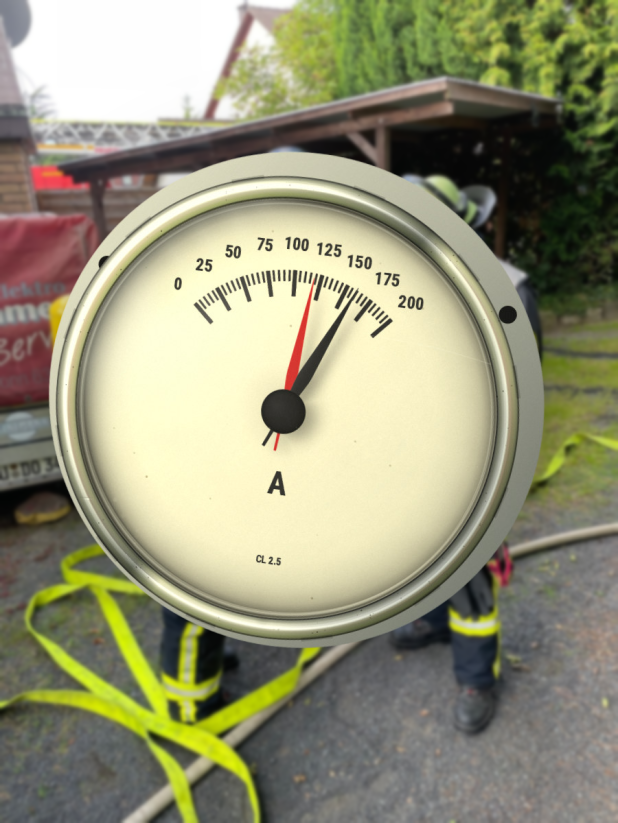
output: 160; A
